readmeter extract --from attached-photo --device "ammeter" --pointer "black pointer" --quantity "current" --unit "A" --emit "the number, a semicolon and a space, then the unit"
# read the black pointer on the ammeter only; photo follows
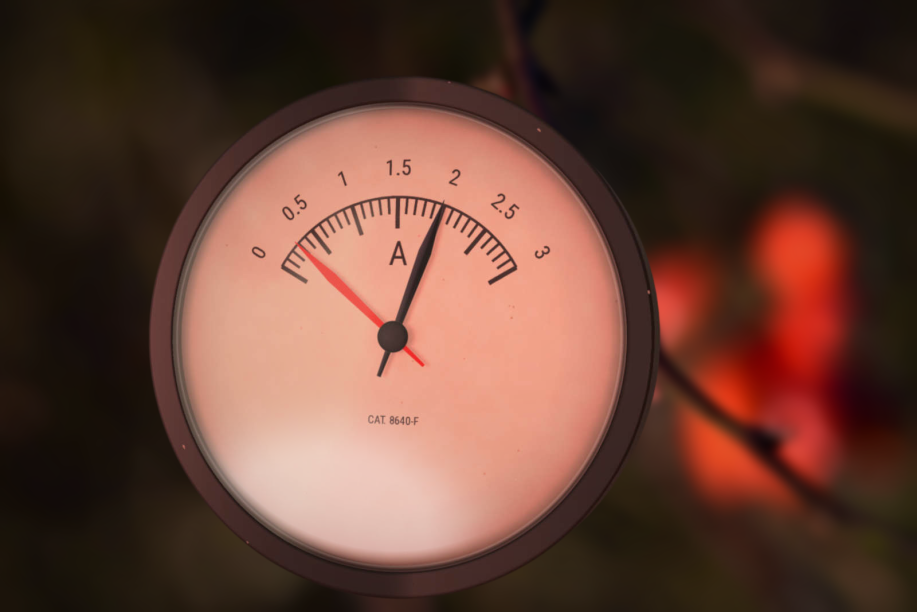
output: 2; A
